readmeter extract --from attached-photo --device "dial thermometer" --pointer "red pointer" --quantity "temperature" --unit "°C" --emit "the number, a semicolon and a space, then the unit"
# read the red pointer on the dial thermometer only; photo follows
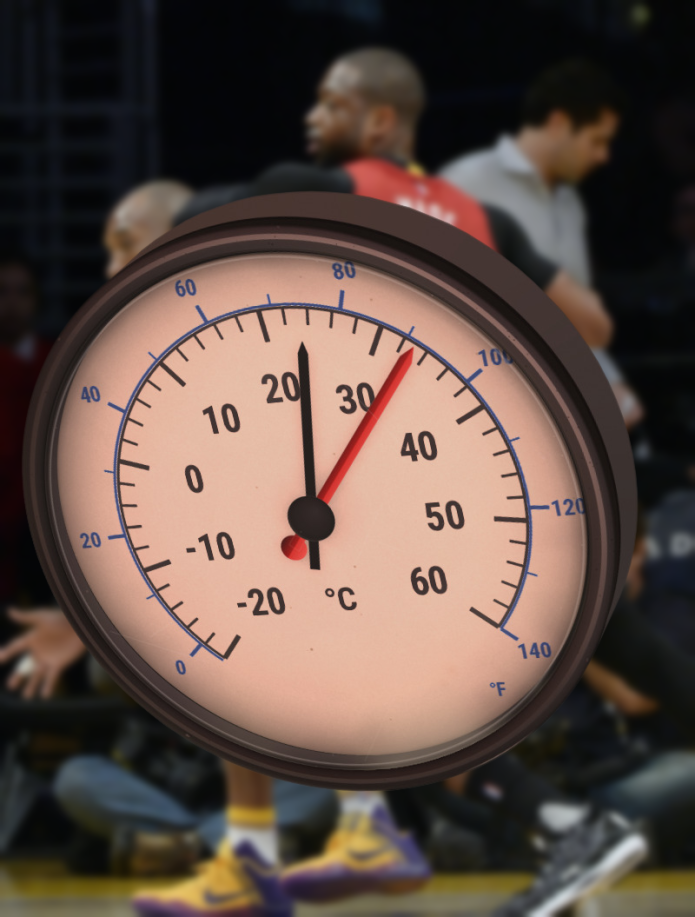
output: 33; °C
